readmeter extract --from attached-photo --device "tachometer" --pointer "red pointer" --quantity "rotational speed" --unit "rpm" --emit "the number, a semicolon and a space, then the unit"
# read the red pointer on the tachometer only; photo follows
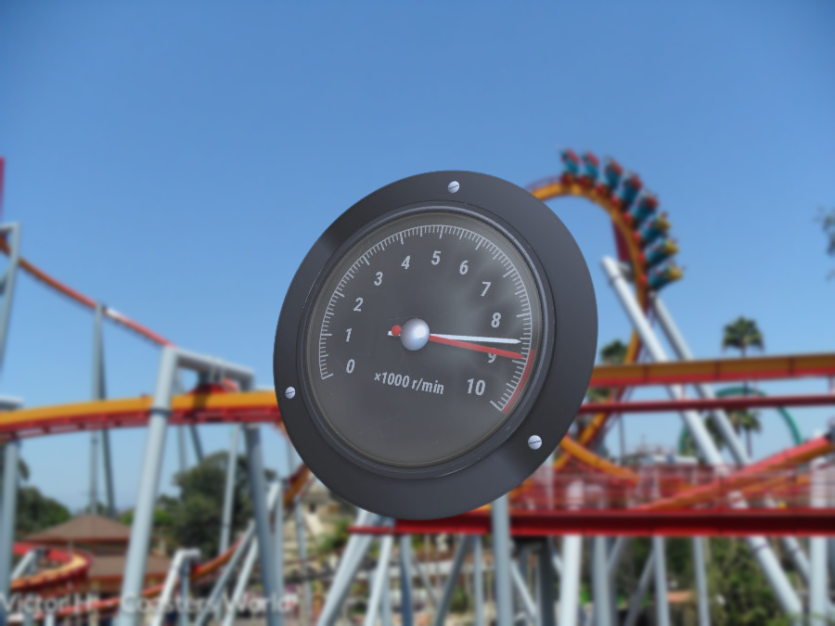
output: 8900; rpm
